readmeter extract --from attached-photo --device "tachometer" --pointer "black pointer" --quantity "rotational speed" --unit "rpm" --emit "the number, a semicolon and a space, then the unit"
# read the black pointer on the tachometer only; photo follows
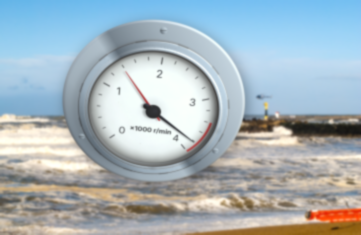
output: 3800; rpm
